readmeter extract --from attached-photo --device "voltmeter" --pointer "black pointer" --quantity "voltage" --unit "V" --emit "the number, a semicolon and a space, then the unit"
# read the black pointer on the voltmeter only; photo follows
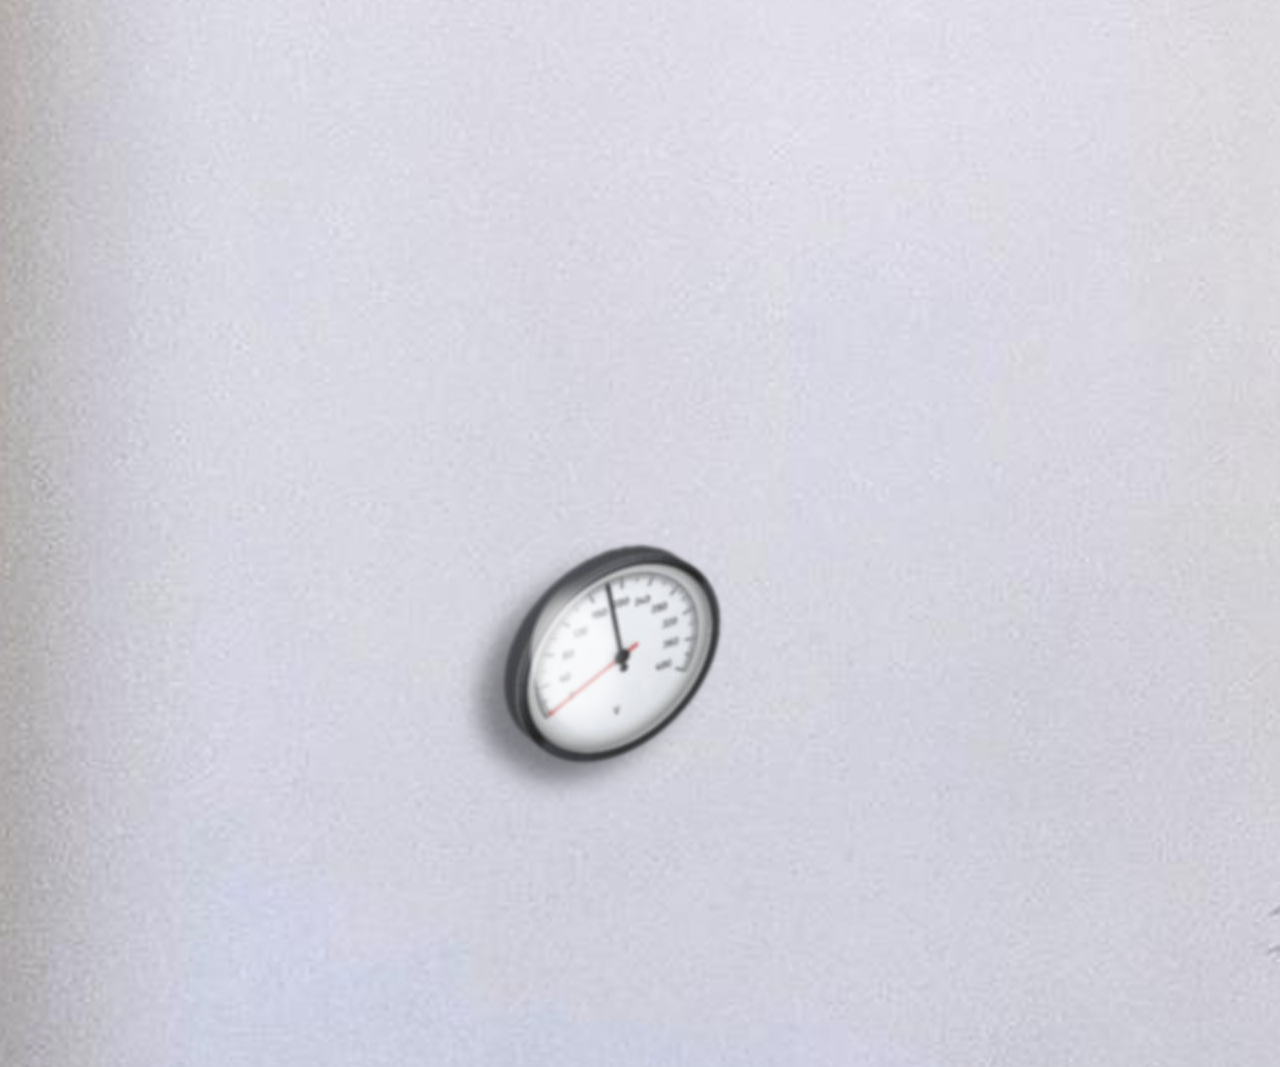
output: 180; V
